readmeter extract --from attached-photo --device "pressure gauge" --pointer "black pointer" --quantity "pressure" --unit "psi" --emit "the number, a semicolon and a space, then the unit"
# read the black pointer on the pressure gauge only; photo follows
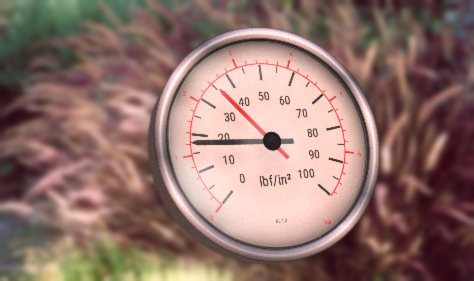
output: 17.5; psi
